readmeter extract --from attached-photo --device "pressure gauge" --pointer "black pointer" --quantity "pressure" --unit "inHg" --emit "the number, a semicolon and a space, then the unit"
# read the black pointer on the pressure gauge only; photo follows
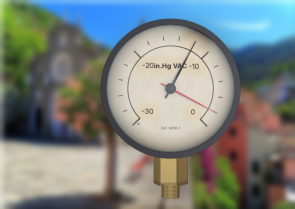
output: -12; inHg
